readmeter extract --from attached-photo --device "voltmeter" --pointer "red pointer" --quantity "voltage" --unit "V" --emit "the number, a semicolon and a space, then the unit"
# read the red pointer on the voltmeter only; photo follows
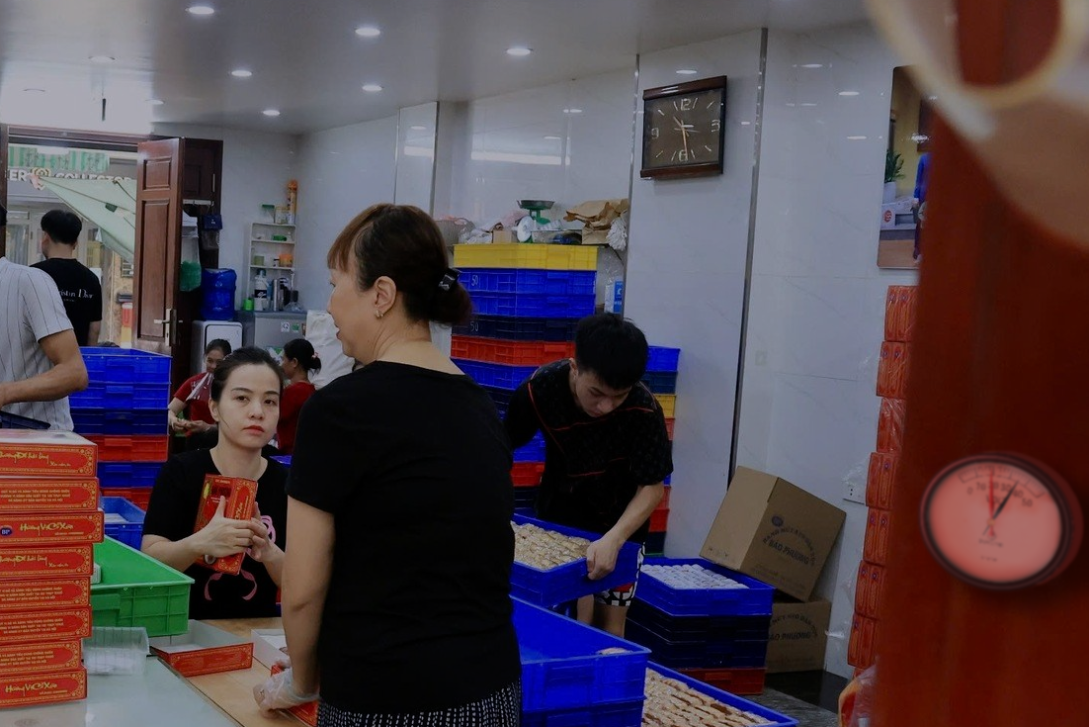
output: 20; V
